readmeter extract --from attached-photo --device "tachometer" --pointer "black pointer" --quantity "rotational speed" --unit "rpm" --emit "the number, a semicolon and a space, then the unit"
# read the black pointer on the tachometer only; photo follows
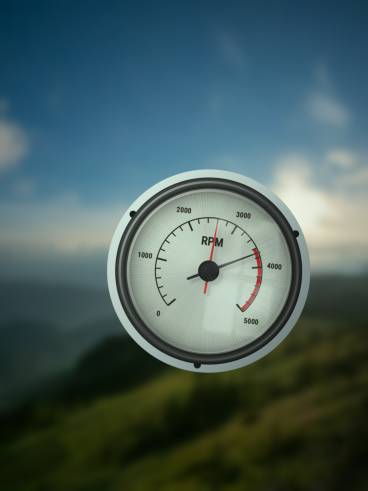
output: 3700; rpm
